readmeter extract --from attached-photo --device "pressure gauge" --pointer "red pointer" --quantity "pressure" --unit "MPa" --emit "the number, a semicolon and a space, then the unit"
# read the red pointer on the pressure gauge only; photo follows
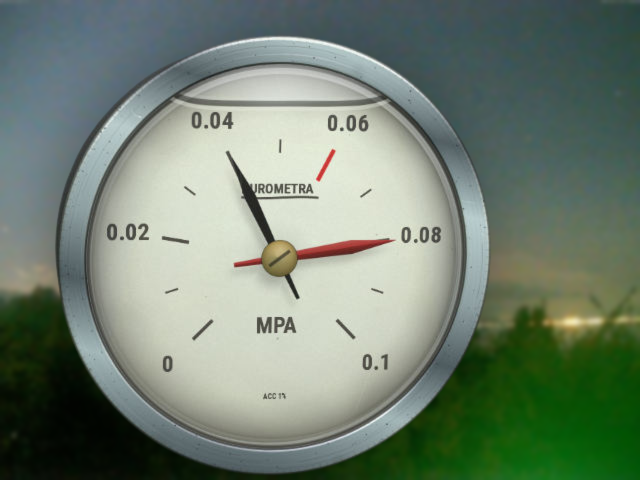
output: 0.08; MPa
